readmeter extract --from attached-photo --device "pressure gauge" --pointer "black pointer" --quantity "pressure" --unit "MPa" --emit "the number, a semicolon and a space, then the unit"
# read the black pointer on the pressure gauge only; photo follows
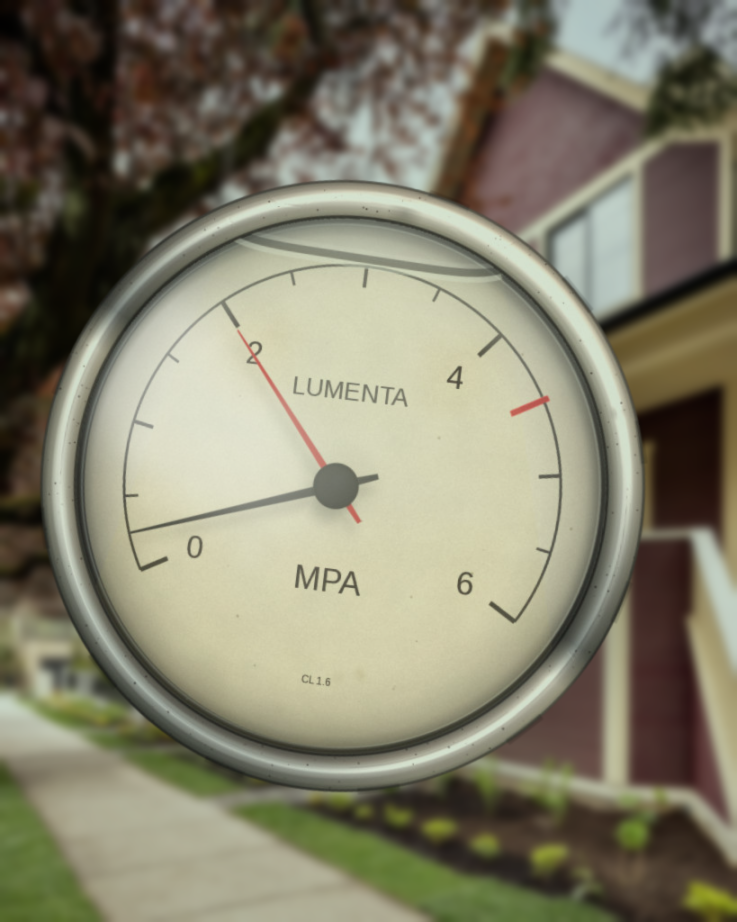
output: 0.25; MPa
